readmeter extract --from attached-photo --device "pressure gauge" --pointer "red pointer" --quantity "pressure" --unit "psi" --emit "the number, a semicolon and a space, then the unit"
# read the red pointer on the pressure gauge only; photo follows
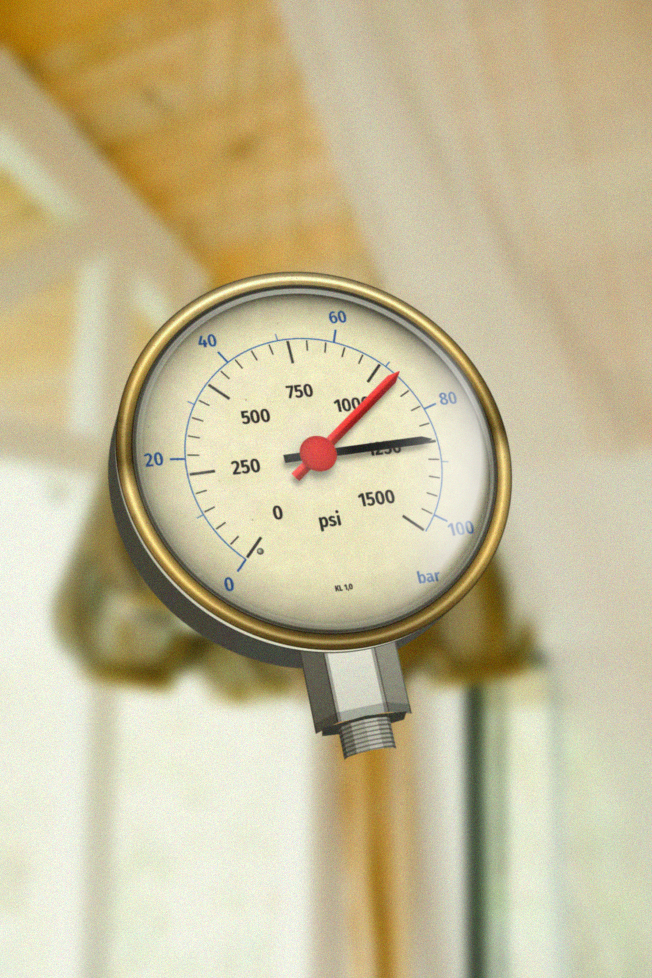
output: 1050; psi
